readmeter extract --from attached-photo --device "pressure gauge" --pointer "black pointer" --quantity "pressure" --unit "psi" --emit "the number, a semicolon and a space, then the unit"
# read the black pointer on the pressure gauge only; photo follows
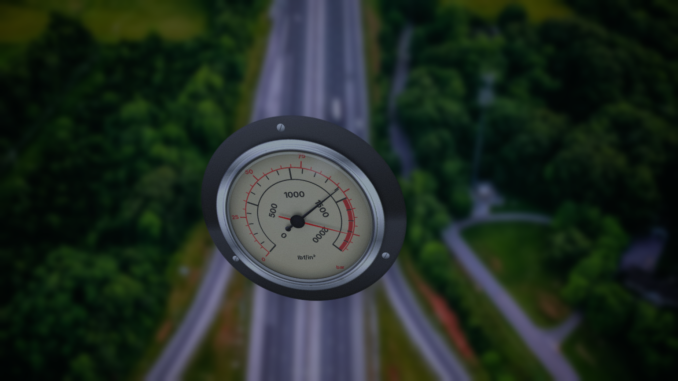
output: 1400; psi
